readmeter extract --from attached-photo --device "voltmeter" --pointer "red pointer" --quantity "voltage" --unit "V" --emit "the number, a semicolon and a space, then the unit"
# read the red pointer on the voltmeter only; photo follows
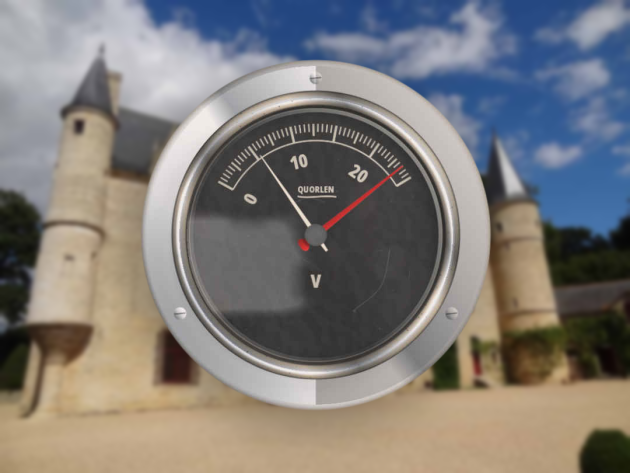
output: 23.5; V
